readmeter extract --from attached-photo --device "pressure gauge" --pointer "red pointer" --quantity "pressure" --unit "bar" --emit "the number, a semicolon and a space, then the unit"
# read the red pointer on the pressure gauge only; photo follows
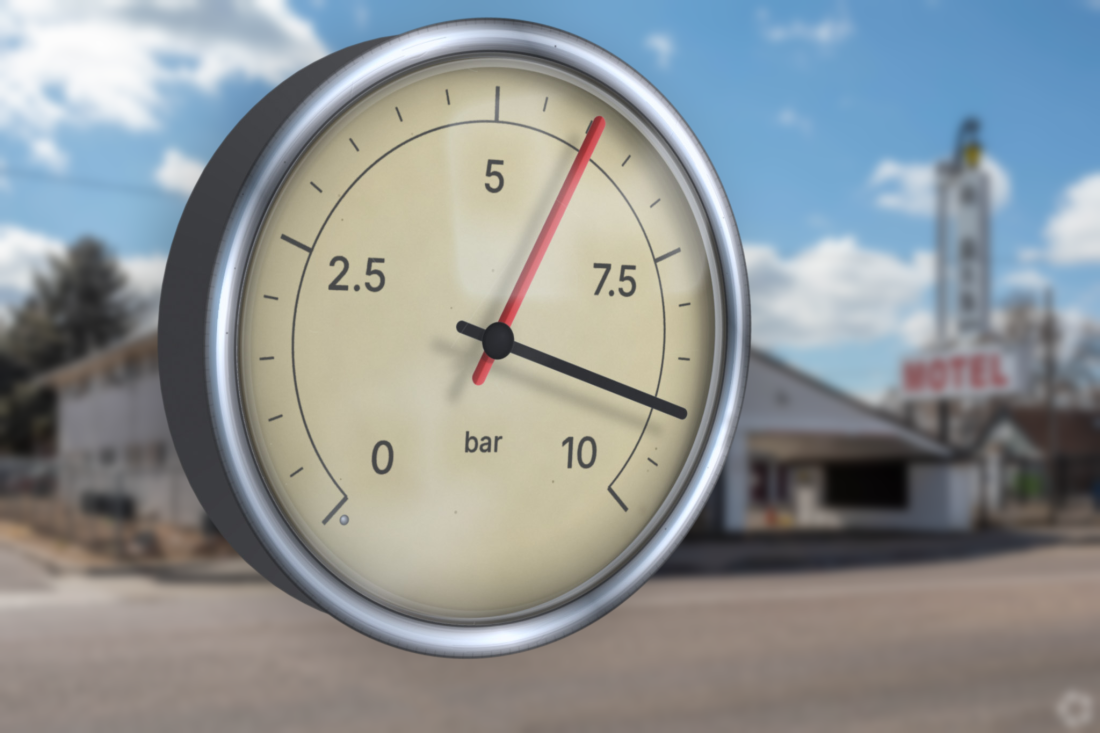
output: 6; bar
